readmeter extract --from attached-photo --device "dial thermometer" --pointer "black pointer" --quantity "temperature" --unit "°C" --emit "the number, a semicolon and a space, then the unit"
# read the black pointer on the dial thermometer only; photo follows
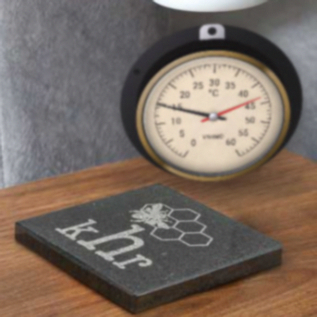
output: 15; °C
